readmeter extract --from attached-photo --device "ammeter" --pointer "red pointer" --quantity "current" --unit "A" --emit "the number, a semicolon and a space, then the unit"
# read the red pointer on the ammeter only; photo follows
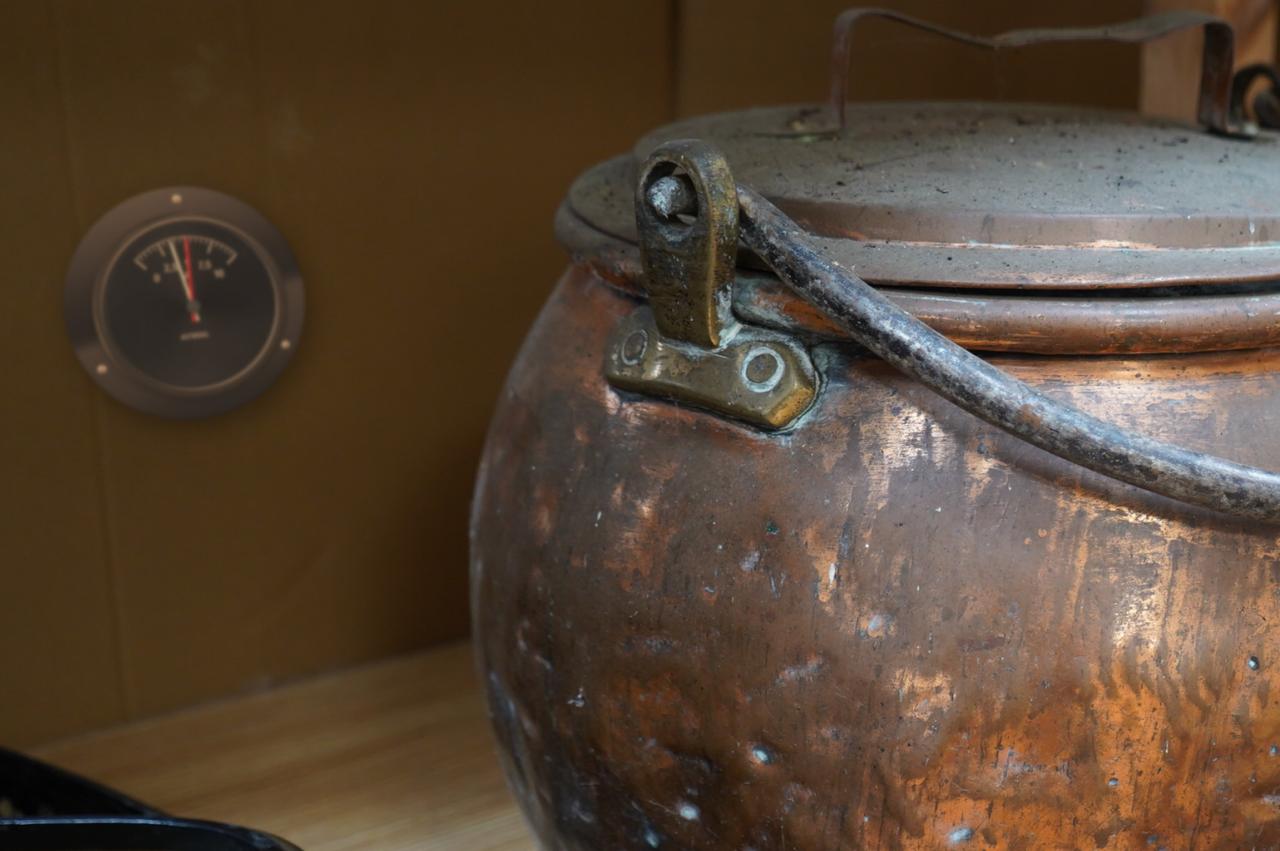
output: 5; A
